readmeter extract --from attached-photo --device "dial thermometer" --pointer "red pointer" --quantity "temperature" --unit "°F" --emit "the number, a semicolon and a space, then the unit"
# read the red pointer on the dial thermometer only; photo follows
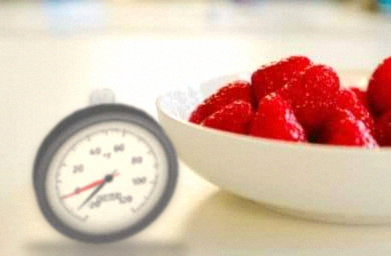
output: 0; °F
